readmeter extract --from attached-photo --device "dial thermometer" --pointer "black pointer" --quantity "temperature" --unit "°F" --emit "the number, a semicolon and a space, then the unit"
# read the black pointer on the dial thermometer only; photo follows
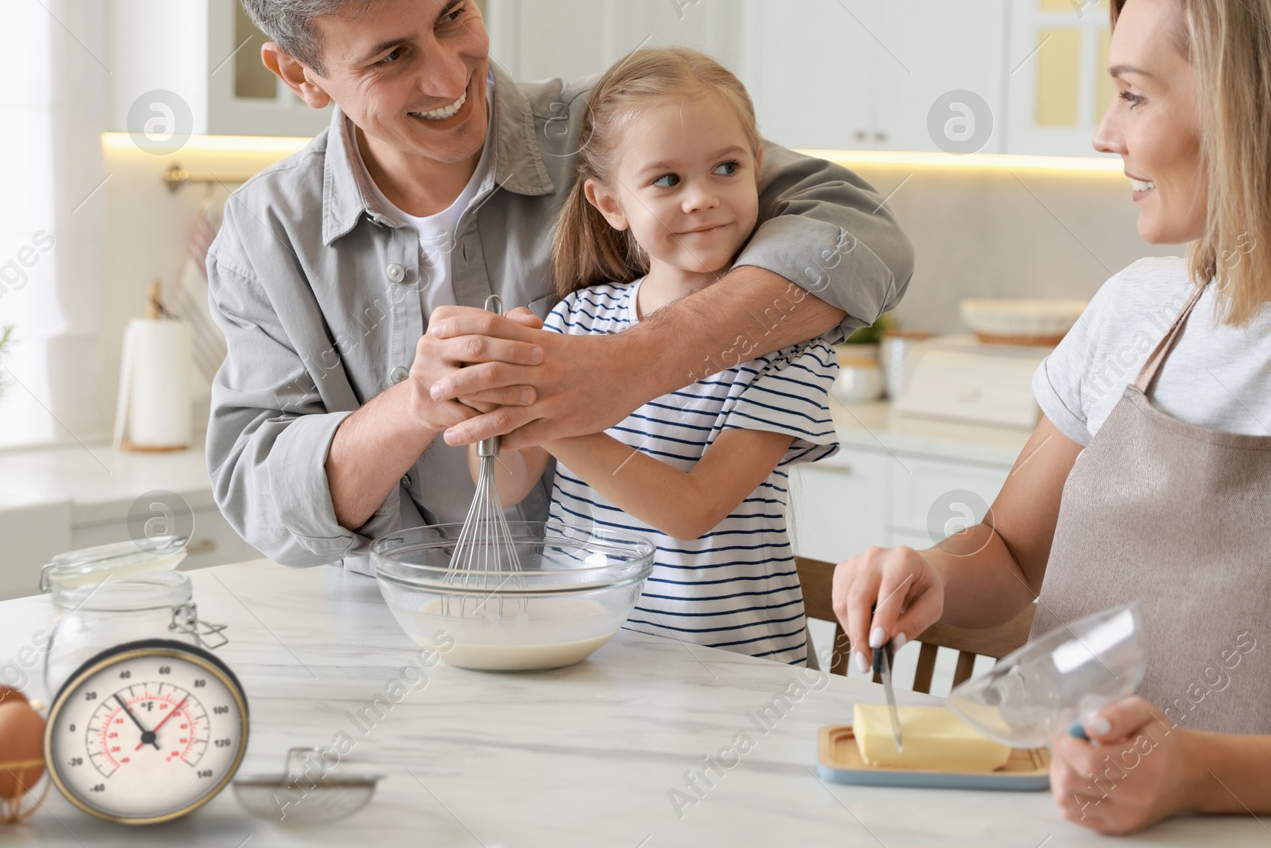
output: 30; °F
